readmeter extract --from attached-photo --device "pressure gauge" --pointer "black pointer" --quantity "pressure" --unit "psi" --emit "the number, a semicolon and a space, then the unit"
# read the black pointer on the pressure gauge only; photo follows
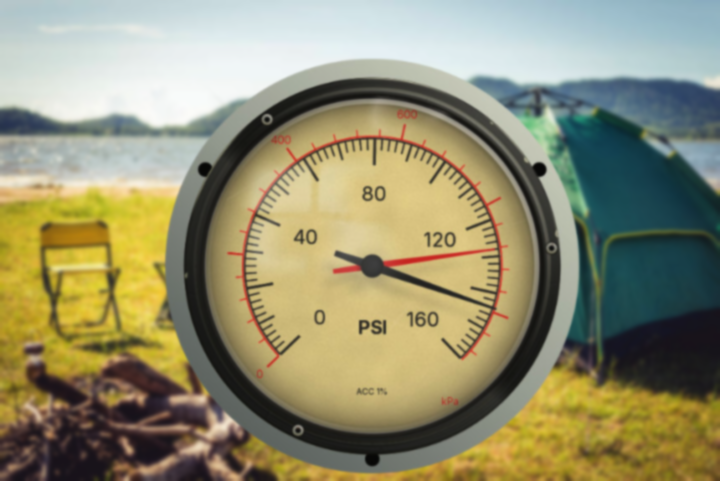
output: 144; psi
